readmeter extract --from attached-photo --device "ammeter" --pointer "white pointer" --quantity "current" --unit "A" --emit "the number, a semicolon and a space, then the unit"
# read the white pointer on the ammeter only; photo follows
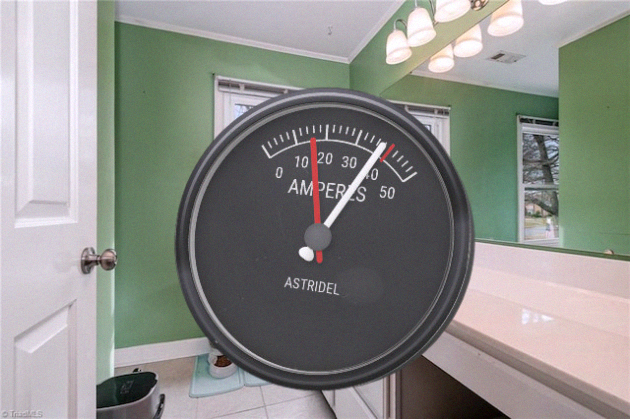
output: 38; A
